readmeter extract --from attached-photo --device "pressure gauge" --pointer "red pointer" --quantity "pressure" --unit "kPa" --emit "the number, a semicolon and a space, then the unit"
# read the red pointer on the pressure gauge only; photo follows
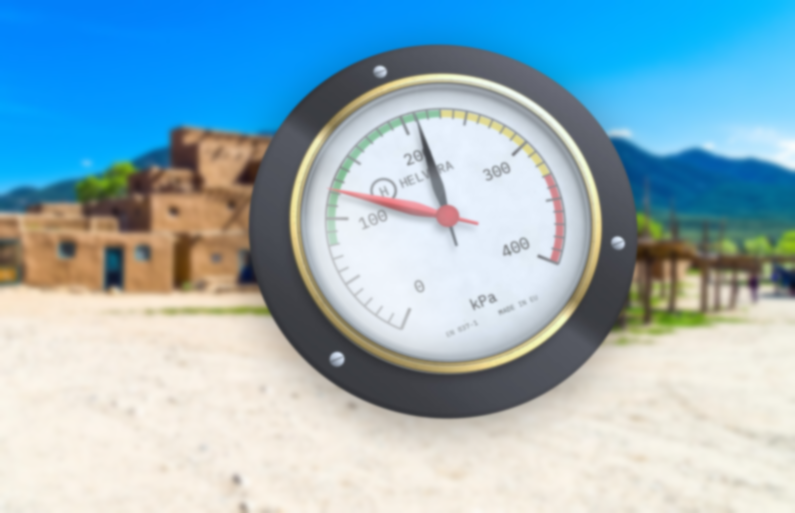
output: 120; kPa
